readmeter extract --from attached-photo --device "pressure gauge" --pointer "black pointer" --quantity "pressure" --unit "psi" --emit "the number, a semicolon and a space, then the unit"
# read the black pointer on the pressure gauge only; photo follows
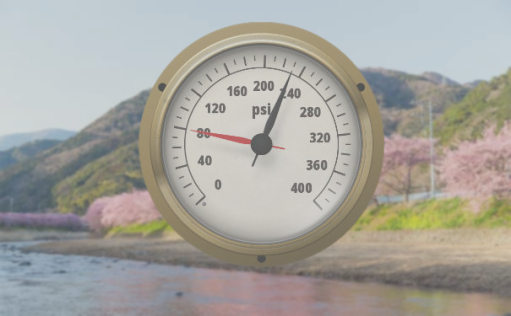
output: 230; psi
